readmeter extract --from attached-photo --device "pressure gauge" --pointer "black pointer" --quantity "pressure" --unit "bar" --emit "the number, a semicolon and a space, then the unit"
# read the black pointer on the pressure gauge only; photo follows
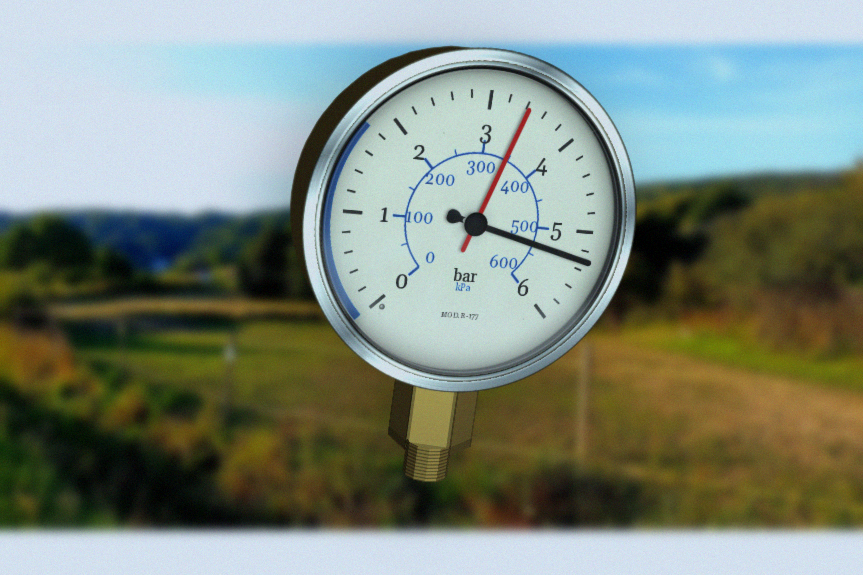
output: 5.3; bar
